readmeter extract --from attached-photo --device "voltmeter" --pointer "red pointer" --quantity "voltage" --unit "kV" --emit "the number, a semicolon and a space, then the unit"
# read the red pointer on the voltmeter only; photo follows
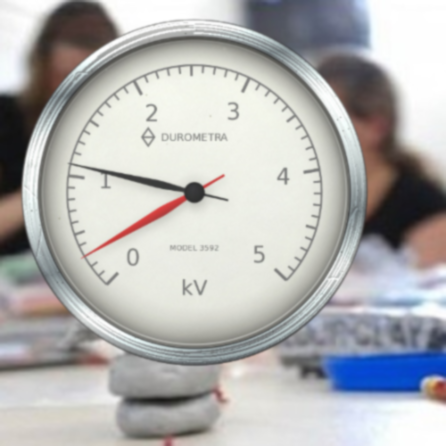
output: 0.3; kV
